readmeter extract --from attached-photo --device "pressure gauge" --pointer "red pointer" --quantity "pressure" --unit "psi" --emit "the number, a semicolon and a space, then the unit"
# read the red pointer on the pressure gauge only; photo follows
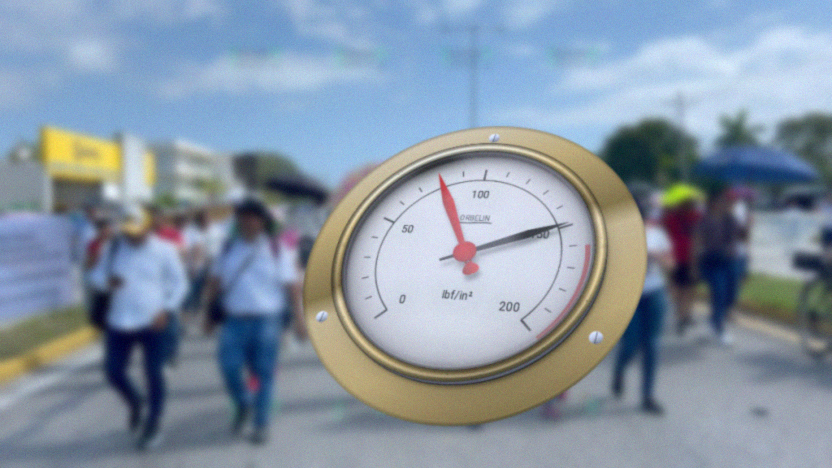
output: 80; psi
